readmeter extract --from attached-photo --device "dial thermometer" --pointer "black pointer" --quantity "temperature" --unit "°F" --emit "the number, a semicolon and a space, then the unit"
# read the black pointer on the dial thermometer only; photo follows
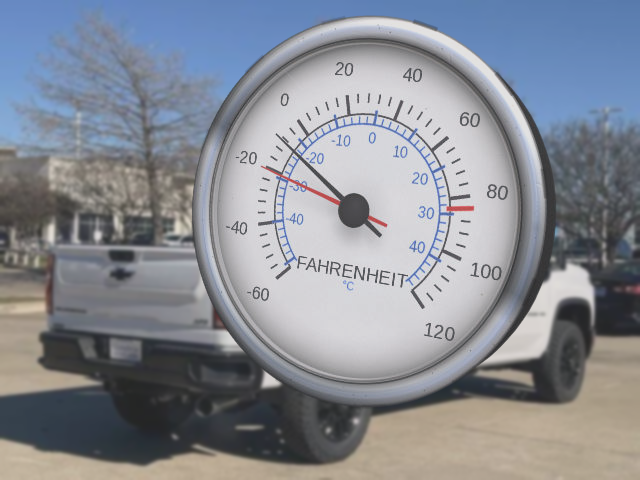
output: -8; °F
